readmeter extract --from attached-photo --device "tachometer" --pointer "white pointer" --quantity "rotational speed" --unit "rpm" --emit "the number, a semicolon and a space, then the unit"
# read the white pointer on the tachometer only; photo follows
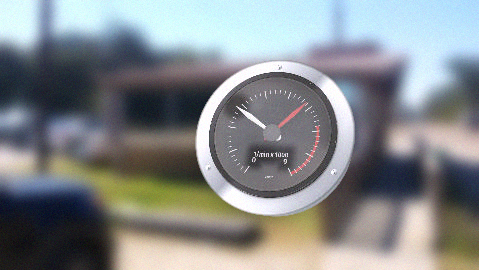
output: 2800; rpm
